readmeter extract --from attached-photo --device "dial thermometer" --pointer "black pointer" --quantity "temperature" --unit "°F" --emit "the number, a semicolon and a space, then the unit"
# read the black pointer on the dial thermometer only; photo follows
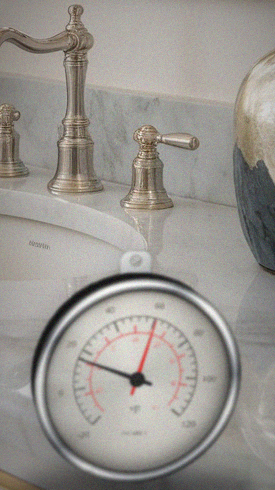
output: 16; °F
